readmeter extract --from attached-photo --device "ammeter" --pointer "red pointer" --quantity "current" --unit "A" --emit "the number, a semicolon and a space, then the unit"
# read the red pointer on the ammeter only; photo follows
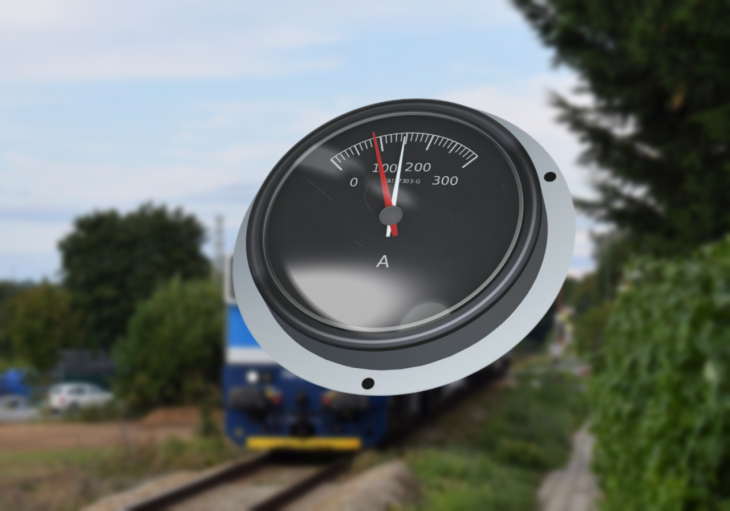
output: 90; A
